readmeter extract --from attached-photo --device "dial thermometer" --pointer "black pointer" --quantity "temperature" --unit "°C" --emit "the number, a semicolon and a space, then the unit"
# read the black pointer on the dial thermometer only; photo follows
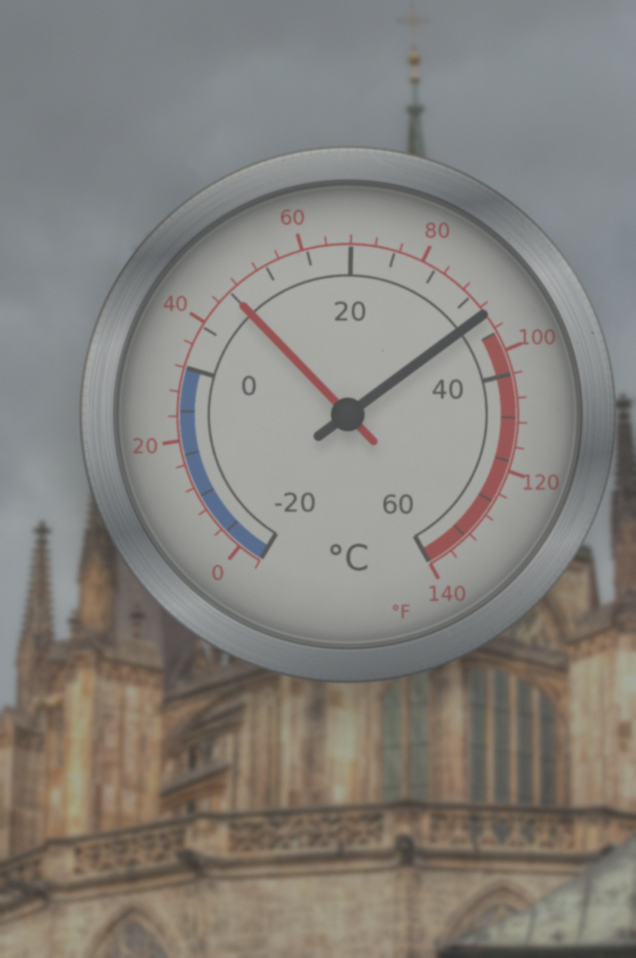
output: 34; °C
